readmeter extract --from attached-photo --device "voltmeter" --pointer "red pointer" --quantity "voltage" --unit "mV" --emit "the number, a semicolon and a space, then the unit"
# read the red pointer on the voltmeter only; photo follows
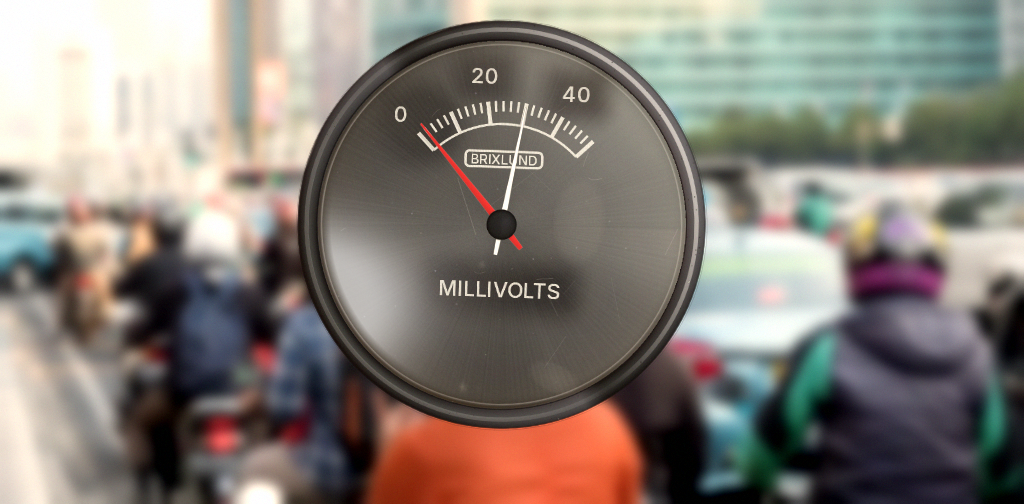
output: 2; mV
